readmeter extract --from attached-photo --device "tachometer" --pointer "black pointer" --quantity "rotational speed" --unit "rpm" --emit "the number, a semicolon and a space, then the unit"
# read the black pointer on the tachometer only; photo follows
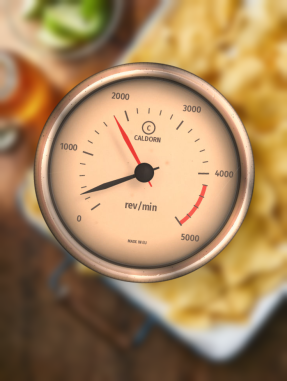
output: 300; rpm
